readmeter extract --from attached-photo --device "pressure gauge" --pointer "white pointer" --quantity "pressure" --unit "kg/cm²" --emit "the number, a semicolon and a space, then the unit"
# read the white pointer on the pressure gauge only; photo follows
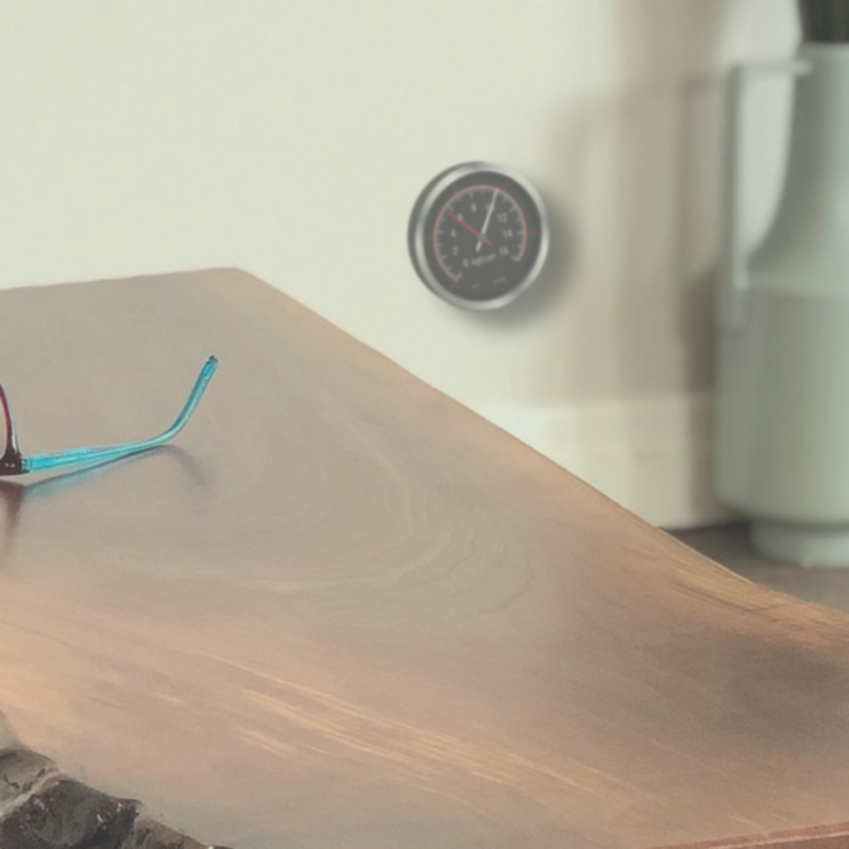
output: 10; kg/cm²
